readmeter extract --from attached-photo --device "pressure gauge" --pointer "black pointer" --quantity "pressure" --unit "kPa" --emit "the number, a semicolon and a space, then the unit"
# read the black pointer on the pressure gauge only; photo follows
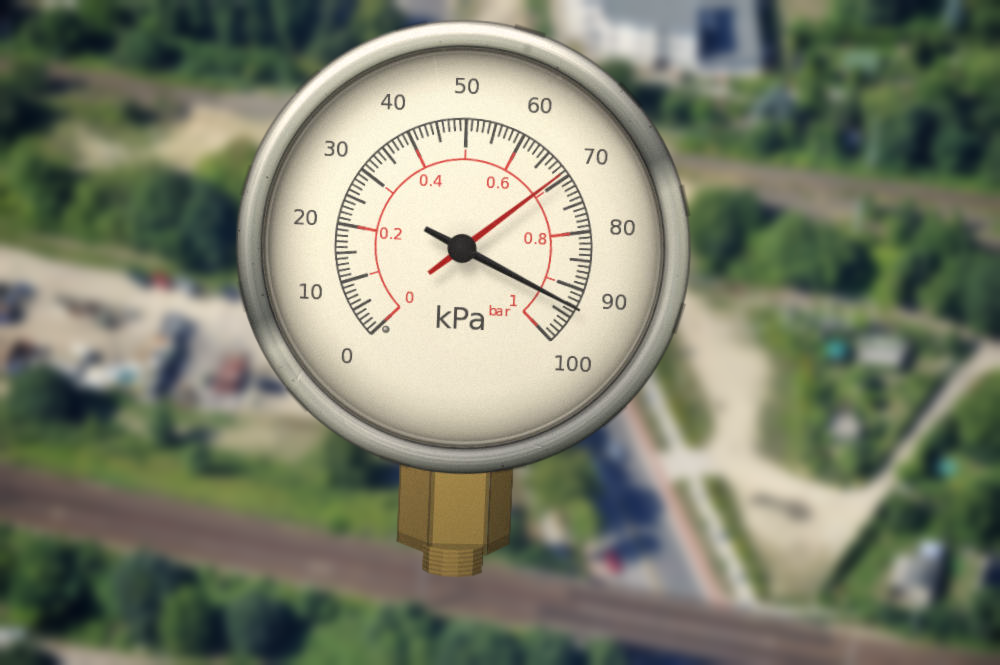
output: 93; kPa
